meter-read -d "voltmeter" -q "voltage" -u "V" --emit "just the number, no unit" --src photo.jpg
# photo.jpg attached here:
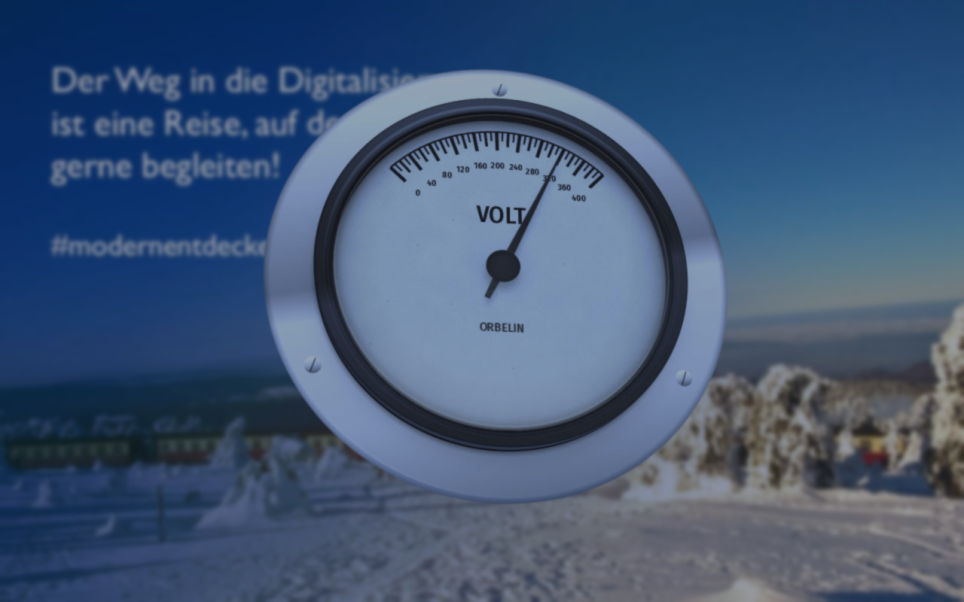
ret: 320
